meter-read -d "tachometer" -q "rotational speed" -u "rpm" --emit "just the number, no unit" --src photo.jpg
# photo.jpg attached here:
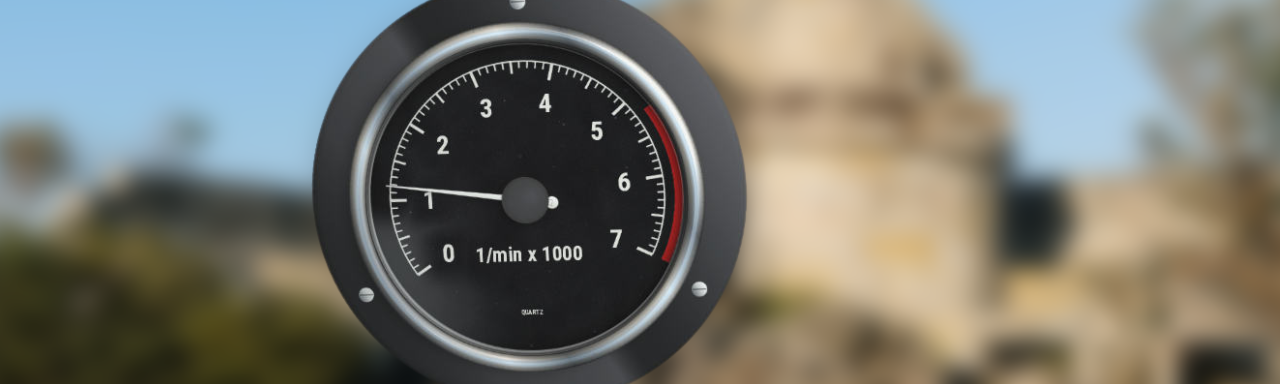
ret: 1200
